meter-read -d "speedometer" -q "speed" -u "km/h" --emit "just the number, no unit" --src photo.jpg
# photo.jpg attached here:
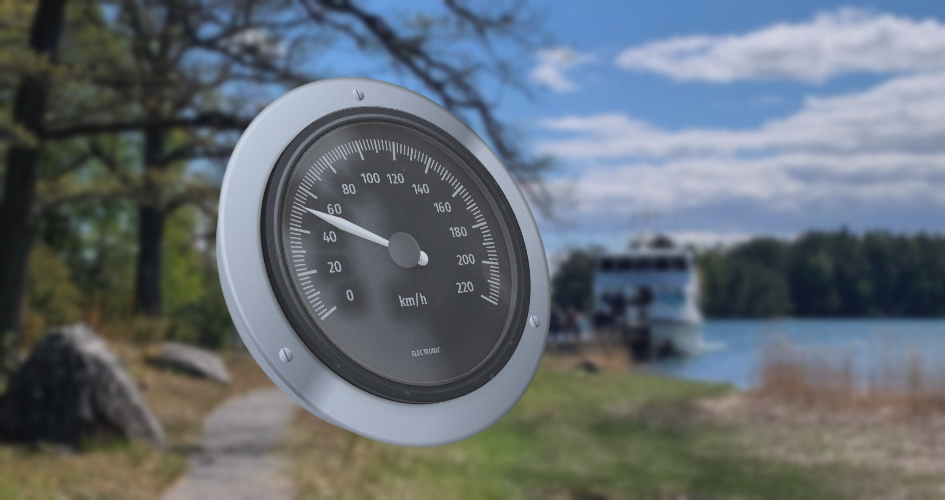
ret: 50
